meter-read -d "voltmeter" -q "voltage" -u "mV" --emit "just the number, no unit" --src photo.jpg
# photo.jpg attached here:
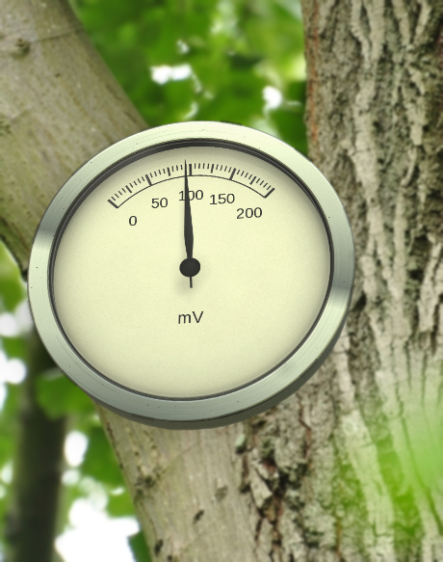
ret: 95
